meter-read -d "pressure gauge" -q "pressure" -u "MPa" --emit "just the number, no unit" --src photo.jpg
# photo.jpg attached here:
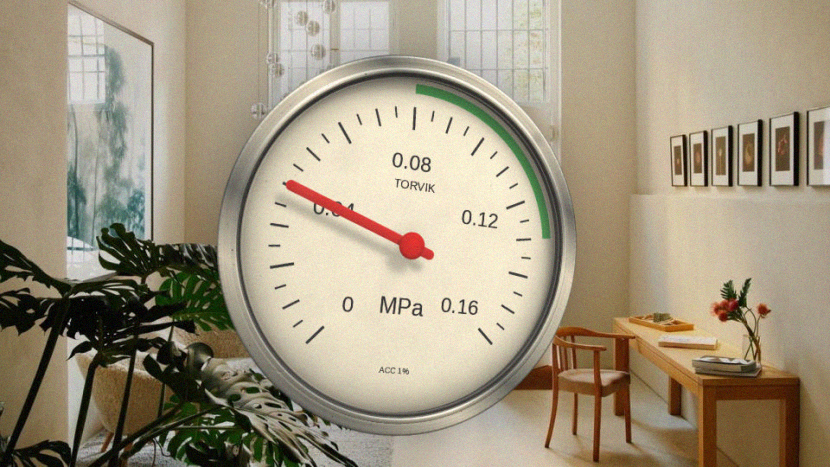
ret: 0.04
